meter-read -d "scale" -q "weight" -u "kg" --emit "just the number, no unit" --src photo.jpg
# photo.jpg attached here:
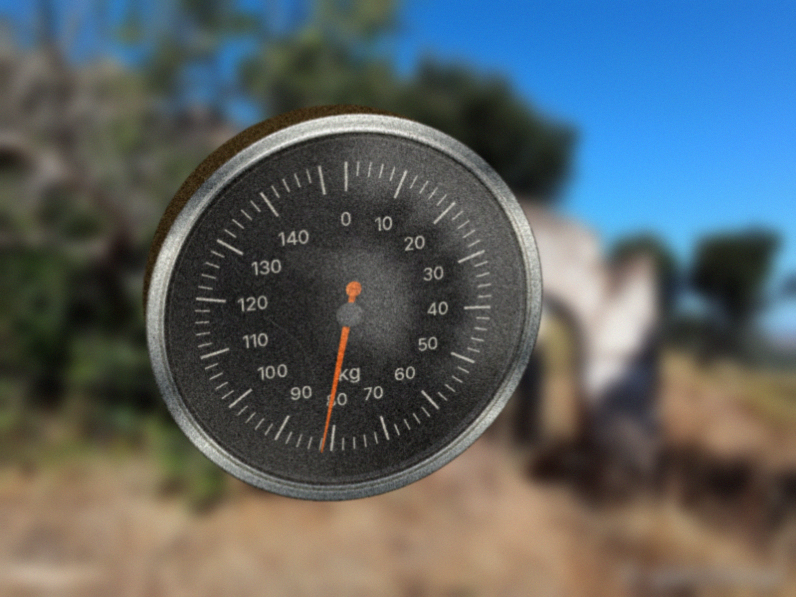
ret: 82
